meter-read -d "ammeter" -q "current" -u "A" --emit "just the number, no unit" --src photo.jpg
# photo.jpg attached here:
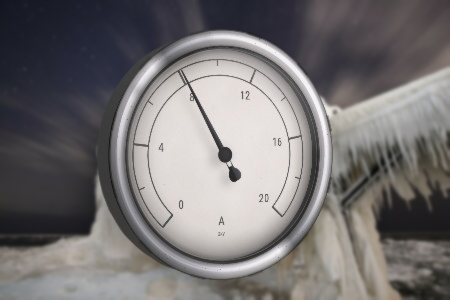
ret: 8
